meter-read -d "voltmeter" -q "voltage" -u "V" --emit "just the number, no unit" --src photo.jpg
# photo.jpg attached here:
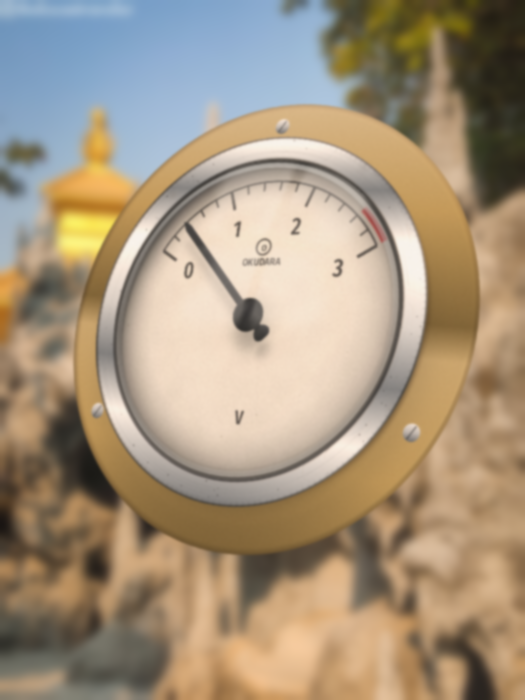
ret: 0.4
